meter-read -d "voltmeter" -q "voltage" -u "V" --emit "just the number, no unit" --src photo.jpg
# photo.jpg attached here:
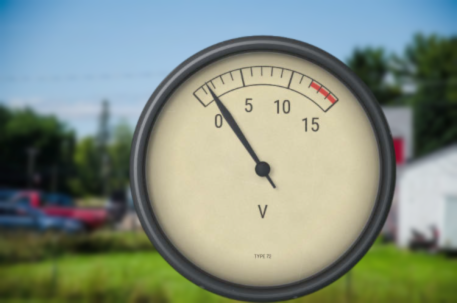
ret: 1.5
